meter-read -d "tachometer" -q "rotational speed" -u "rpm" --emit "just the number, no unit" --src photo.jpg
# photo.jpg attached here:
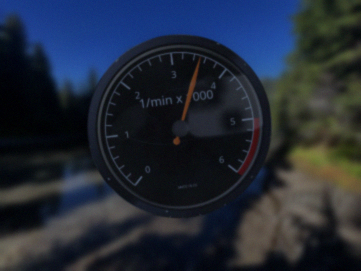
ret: 3500
